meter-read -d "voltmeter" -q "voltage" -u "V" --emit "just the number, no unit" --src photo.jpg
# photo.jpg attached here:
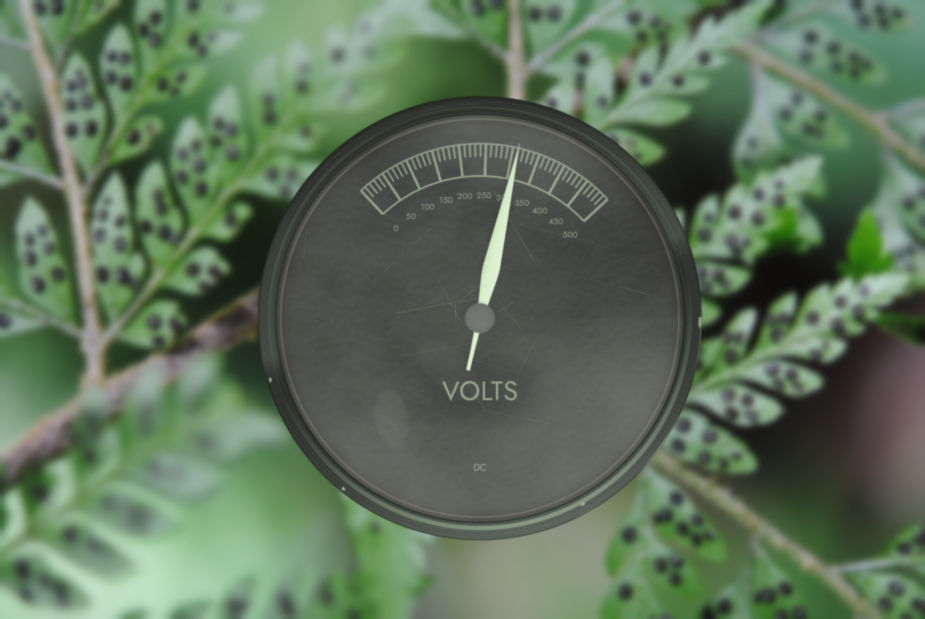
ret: 310
